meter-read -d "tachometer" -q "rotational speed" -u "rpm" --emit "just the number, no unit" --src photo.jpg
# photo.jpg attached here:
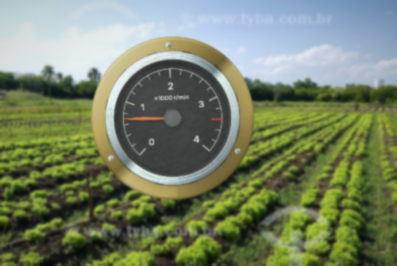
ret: 700
